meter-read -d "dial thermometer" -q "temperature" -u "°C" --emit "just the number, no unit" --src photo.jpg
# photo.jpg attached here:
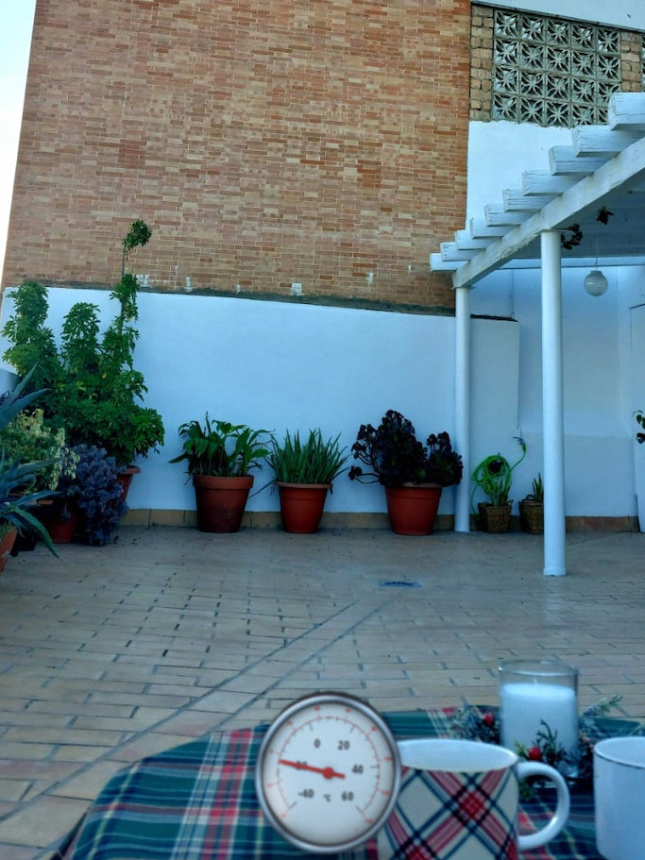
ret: -20
